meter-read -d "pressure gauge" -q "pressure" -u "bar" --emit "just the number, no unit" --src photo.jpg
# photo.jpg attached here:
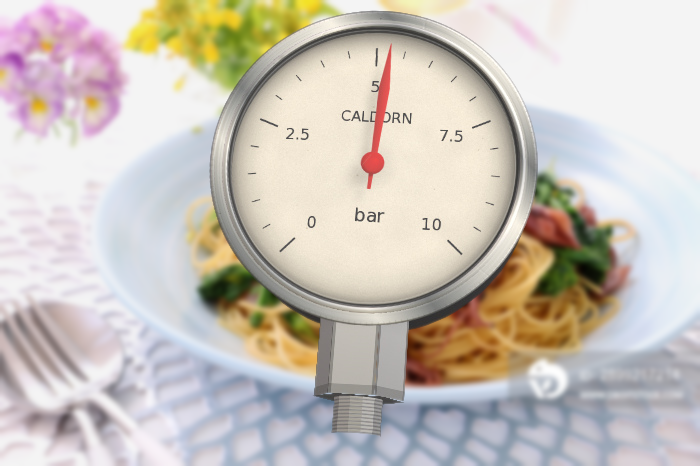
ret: 5.25
